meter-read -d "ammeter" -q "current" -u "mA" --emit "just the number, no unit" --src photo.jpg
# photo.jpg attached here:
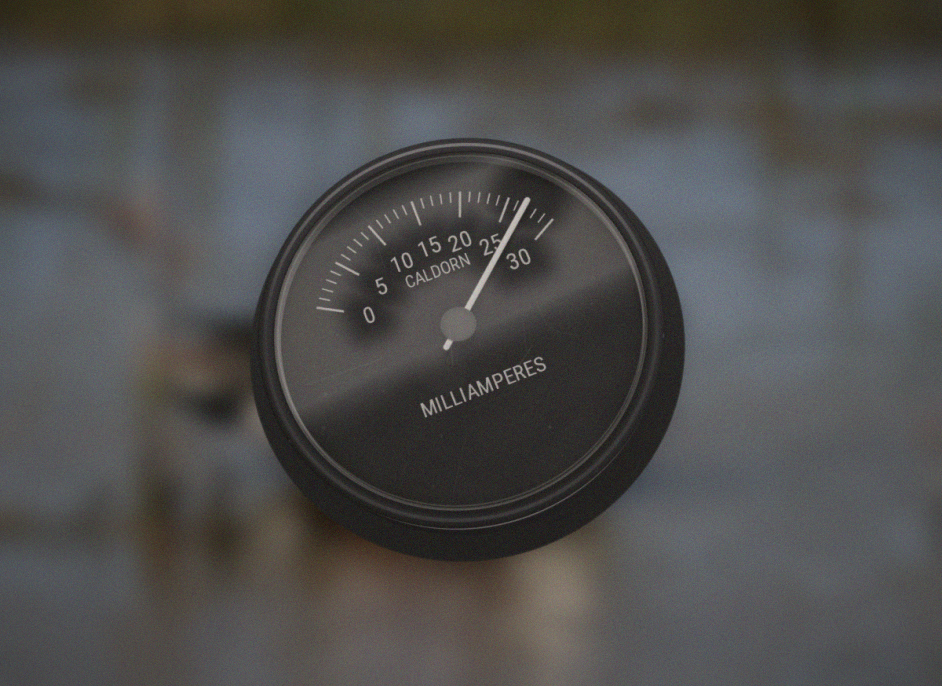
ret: 27
